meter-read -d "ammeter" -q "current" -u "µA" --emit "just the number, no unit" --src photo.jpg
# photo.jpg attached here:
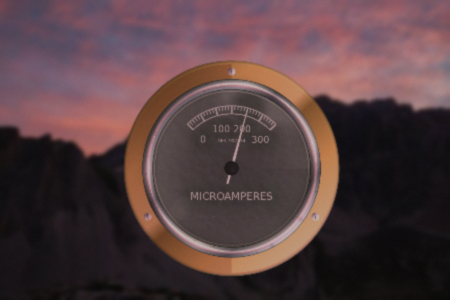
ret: 200
